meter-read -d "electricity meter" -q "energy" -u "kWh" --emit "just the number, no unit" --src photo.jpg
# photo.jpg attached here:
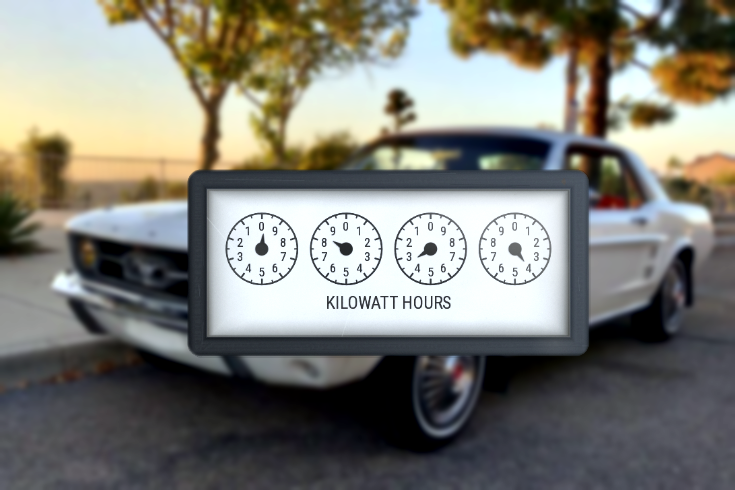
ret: 9834
